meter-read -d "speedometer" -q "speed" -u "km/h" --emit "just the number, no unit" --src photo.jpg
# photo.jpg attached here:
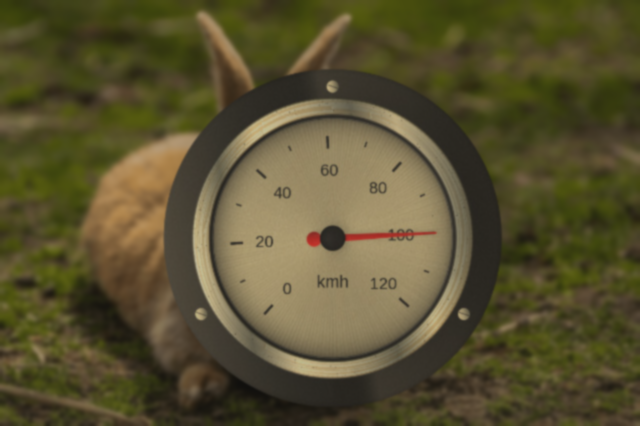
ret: 100
